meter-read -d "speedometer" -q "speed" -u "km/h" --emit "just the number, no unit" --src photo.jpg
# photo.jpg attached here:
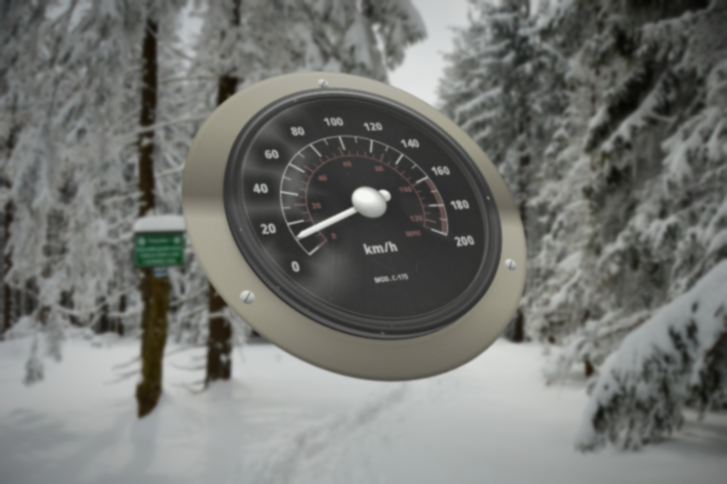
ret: 10
